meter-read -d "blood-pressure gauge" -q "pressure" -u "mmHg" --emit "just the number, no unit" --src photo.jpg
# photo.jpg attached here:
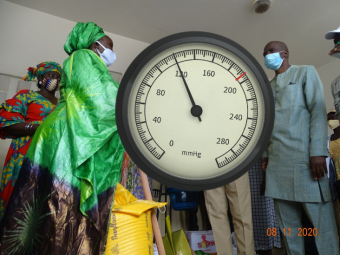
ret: 120
